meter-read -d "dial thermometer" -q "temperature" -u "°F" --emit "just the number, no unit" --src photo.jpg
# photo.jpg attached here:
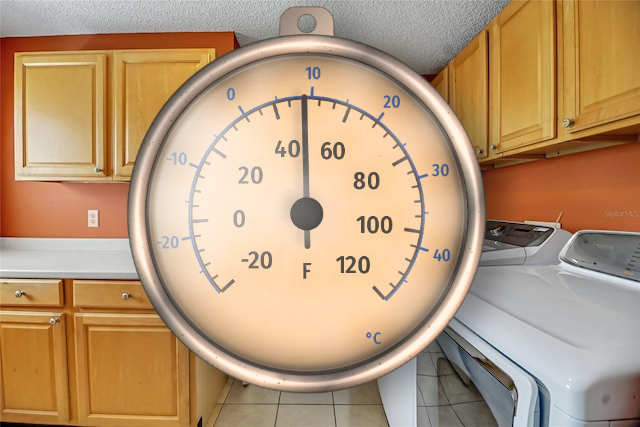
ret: 48
